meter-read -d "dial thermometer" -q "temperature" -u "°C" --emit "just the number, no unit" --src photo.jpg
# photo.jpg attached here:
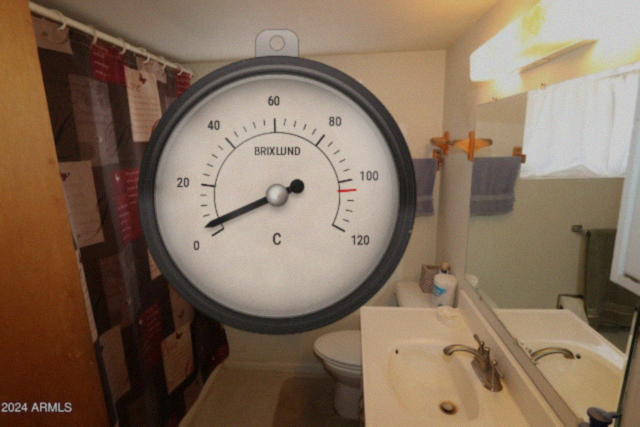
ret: 4
